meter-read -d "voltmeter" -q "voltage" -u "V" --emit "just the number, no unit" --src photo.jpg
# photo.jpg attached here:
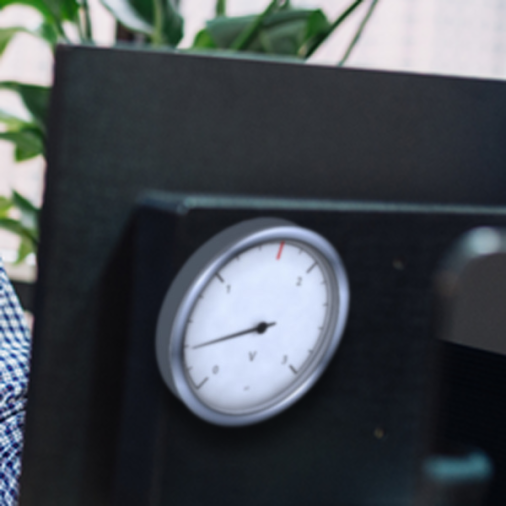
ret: 0.4
